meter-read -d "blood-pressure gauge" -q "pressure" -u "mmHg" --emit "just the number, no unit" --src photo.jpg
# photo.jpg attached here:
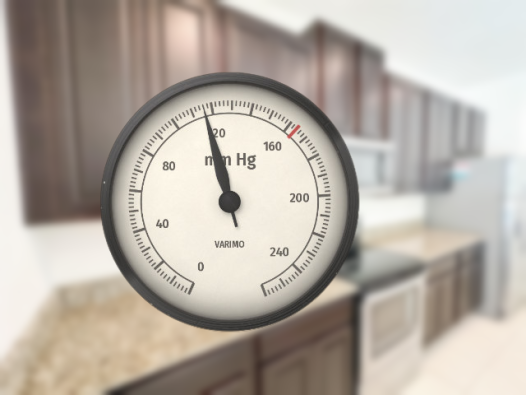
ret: 116
